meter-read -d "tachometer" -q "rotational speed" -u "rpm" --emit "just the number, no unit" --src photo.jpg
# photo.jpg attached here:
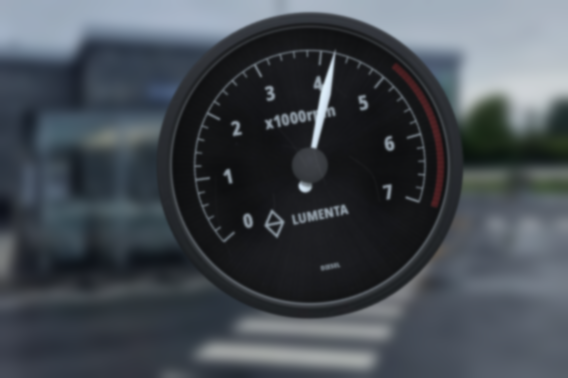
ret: 4200
